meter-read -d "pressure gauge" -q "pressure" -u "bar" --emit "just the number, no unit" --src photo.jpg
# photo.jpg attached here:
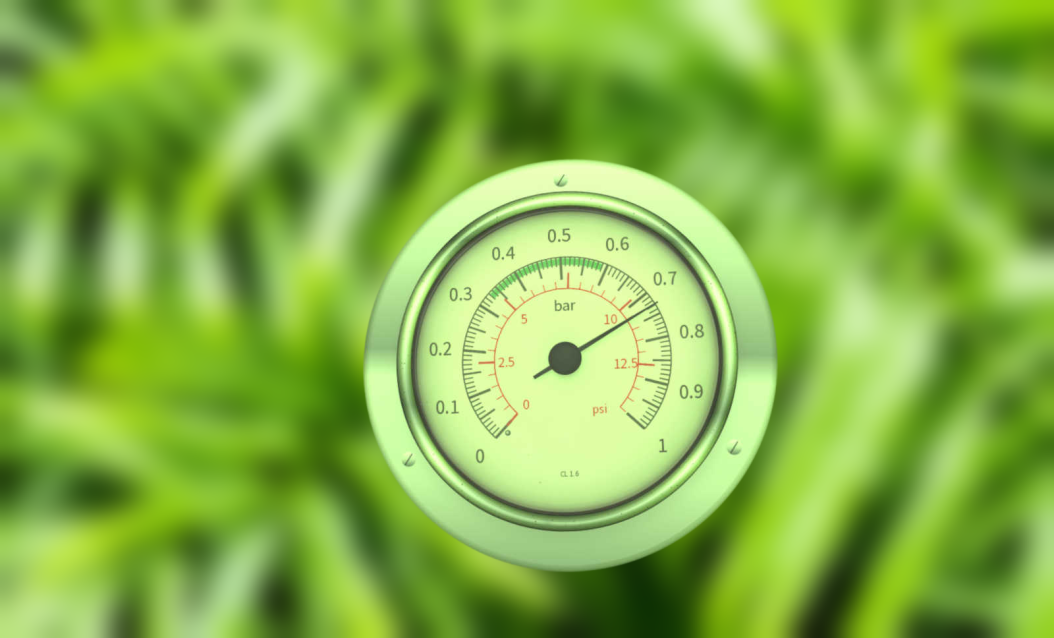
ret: 0.73
